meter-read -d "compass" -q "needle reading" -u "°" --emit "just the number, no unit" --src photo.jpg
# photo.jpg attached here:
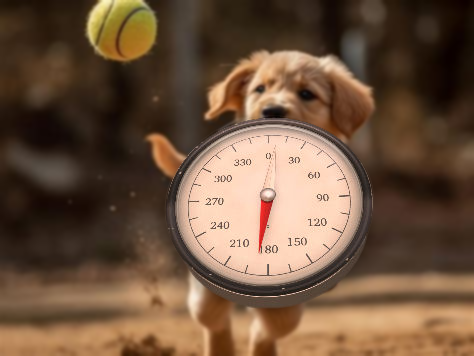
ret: 187.5
